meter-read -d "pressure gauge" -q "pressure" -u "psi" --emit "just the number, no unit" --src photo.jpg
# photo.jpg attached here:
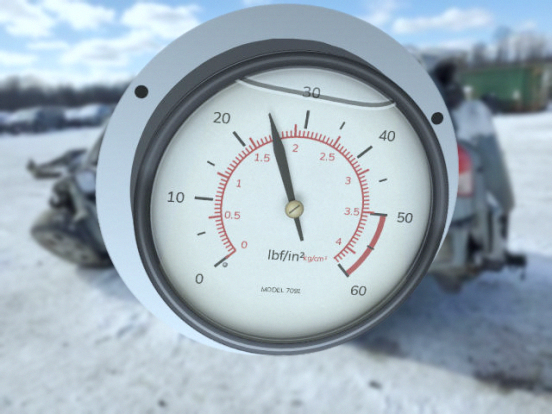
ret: 25
